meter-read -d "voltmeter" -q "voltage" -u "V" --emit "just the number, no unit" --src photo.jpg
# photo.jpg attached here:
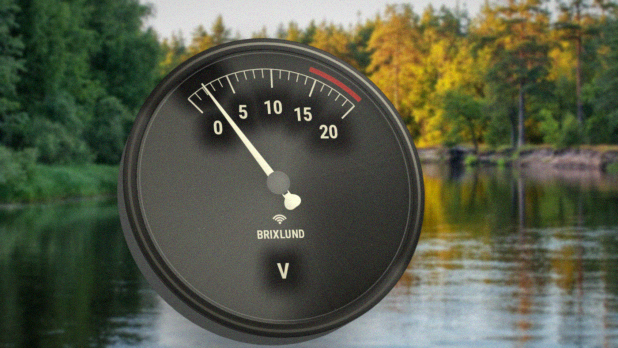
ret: 2
